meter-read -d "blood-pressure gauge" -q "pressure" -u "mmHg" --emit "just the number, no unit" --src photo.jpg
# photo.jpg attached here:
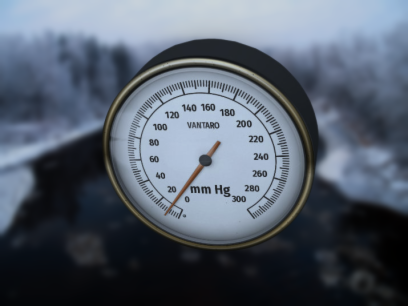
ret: 10
